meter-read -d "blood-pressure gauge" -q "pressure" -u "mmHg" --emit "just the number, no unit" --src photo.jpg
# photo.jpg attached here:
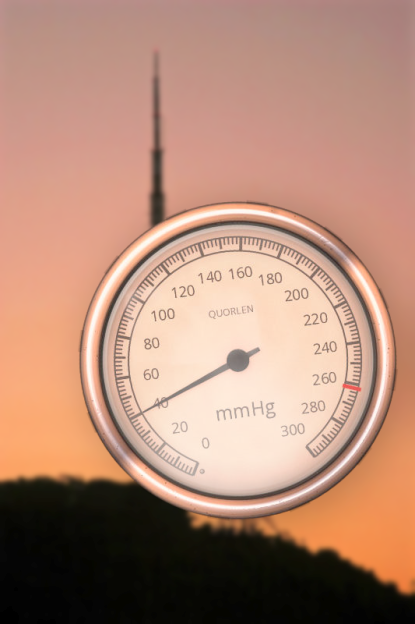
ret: 40
